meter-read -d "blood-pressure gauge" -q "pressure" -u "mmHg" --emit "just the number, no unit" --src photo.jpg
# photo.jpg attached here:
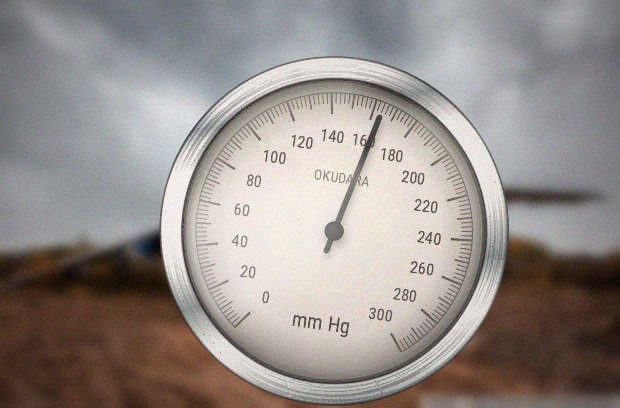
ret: 164
